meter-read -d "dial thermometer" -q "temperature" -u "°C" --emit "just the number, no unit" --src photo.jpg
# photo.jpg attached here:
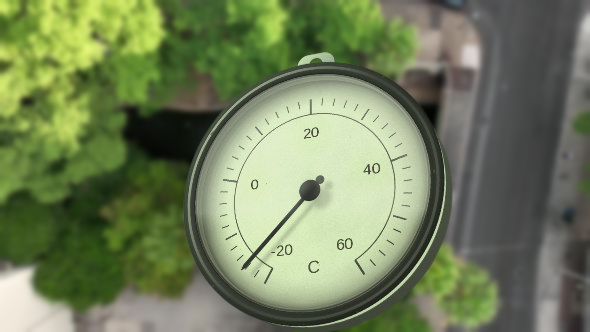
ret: -16
